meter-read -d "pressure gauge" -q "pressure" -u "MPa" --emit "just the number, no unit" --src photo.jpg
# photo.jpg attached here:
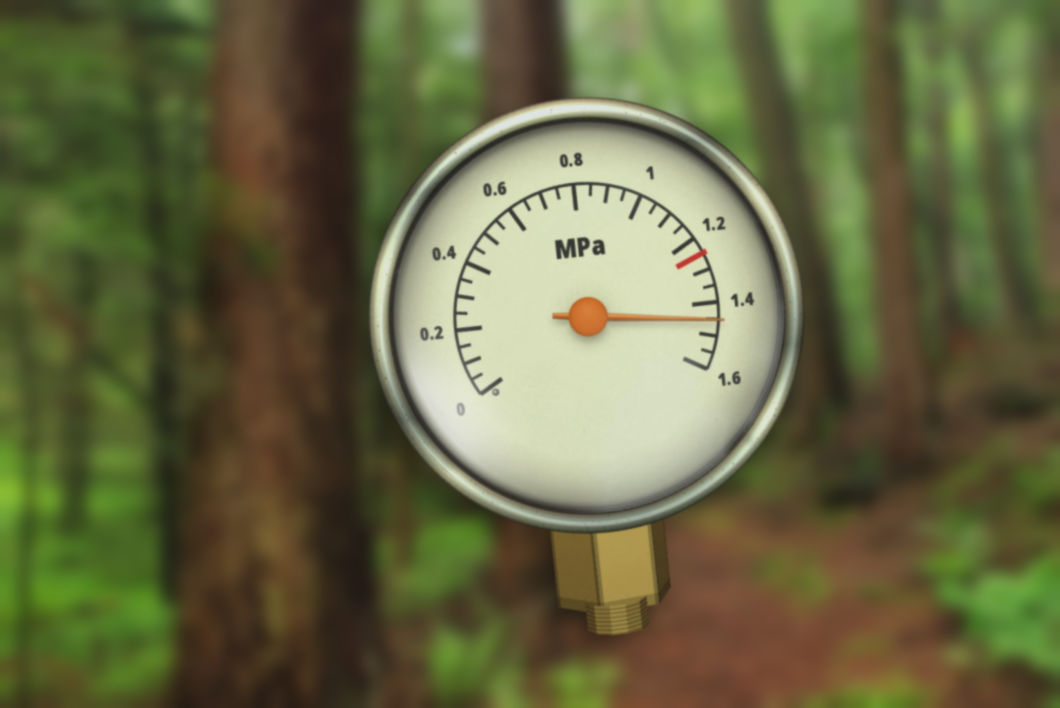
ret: 1.45
